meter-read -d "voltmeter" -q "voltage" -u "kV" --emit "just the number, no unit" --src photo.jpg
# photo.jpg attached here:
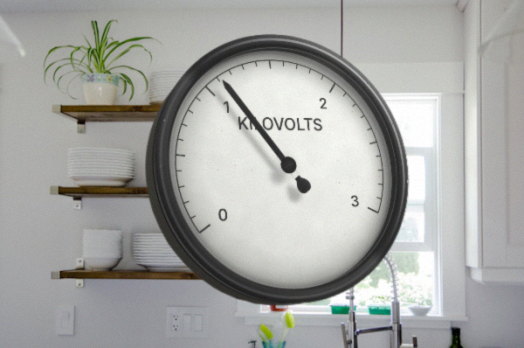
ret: 1.1
